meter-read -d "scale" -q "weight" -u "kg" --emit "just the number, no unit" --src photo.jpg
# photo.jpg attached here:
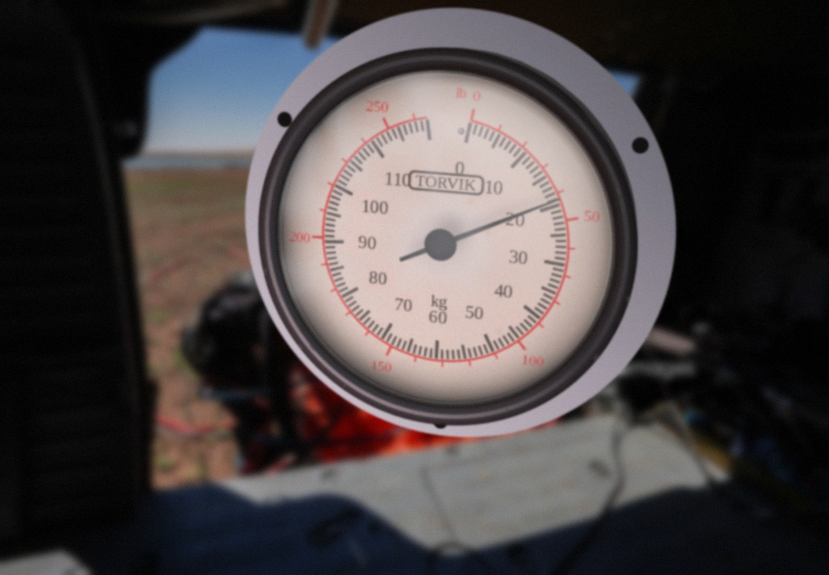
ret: 19
